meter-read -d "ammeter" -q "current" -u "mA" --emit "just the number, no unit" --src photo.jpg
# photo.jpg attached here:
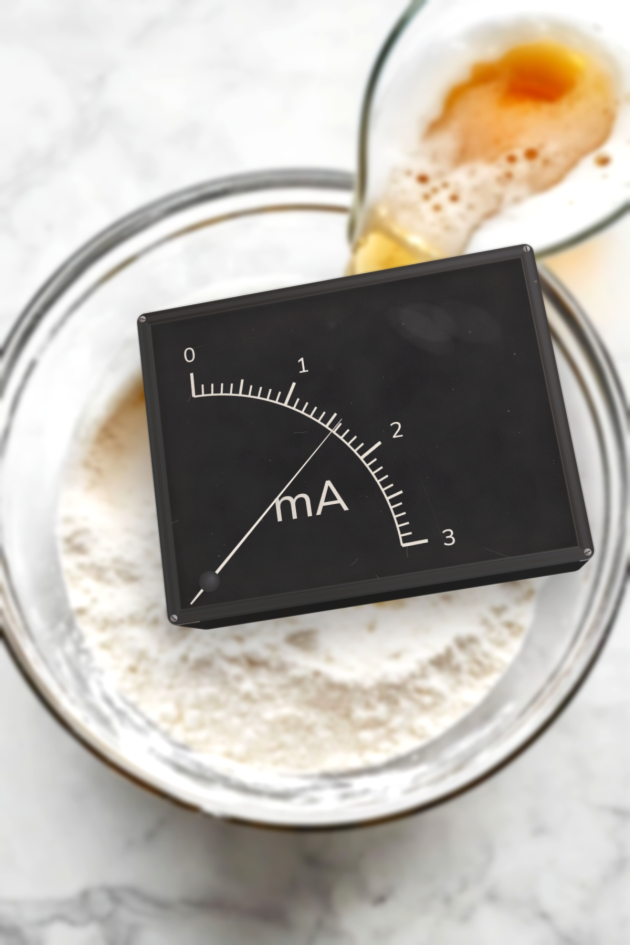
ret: 1.6
